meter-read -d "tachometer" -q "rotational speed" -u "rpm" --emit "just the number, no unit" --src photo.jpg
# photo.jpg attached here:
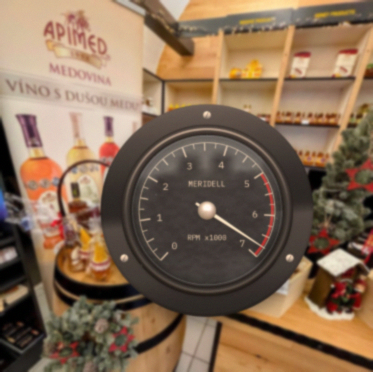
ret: 6750
